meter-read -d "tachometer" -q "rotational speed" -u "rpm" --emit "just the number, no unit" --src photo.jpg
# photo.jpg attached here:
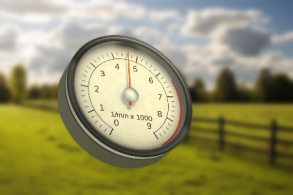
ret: 4600
